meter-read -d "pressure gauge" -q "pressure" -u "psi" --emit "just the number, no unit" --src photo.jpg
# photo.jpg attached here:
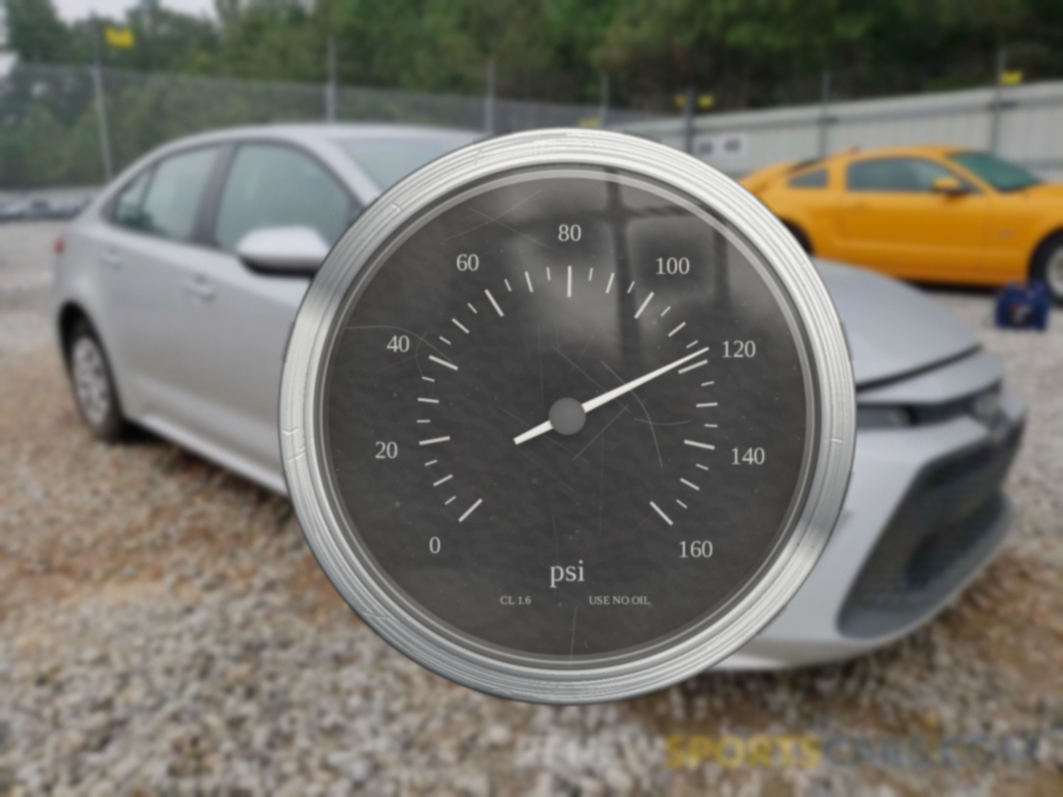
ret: 117.5
